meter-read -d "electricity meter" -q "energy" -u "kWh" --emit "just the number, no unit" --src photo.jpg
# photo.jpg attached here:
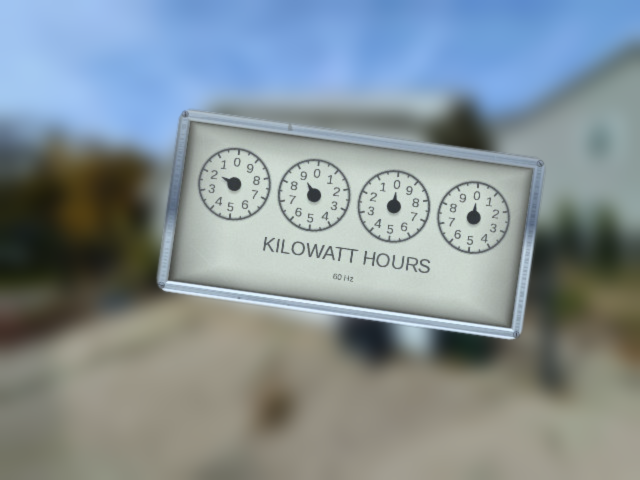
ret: 1900
